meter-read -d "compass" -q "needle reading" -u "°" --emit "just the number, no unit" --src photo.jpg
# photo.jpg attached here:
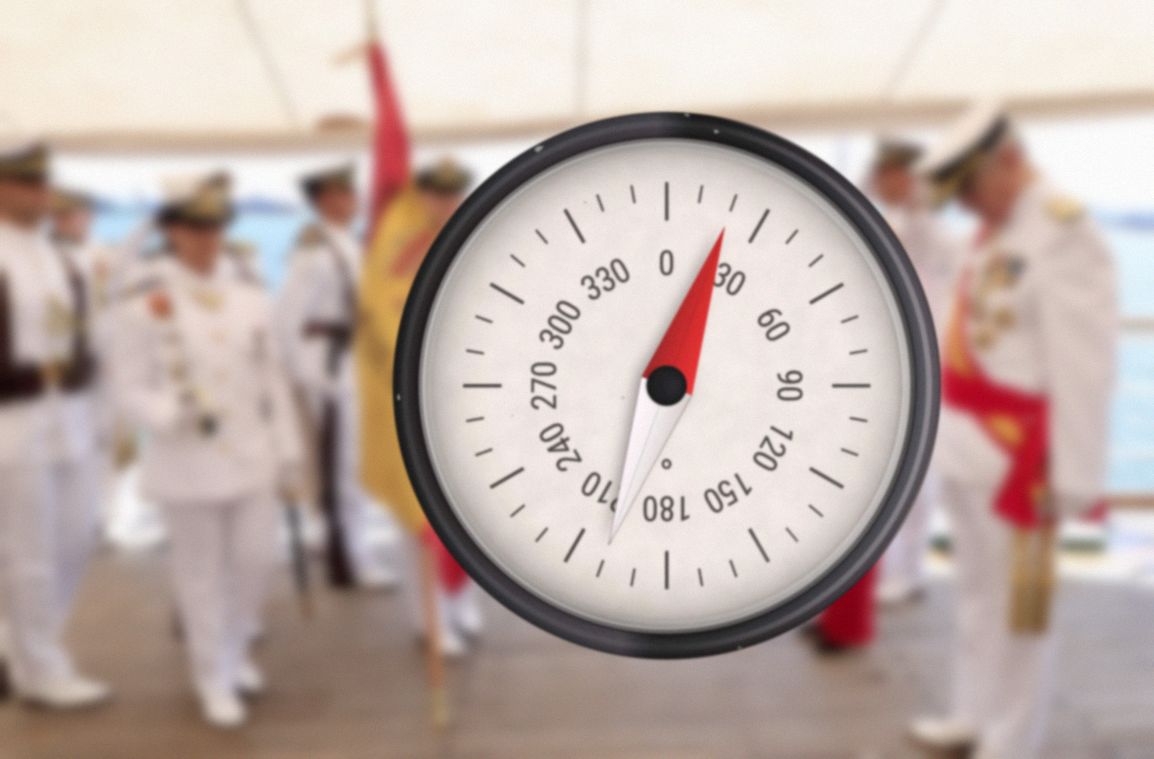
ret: 20
